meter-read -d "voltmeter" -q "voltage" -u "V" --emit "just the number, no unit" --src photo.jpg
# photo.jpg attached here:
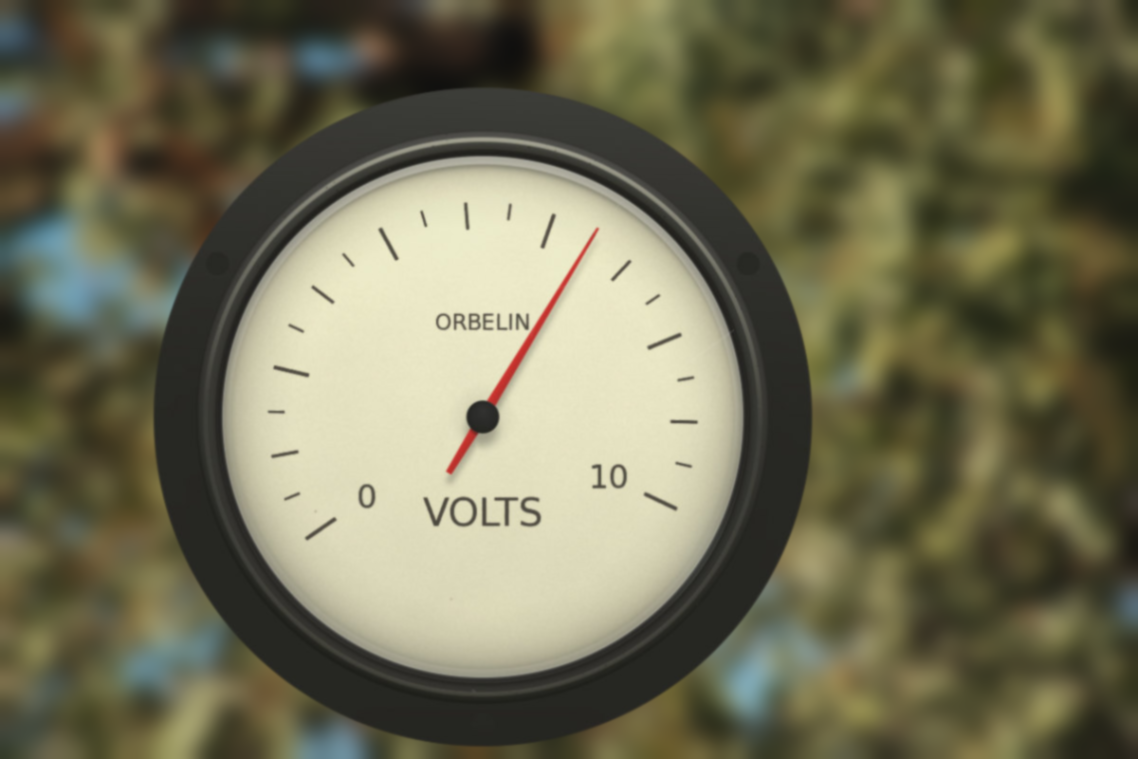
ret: 6.5
